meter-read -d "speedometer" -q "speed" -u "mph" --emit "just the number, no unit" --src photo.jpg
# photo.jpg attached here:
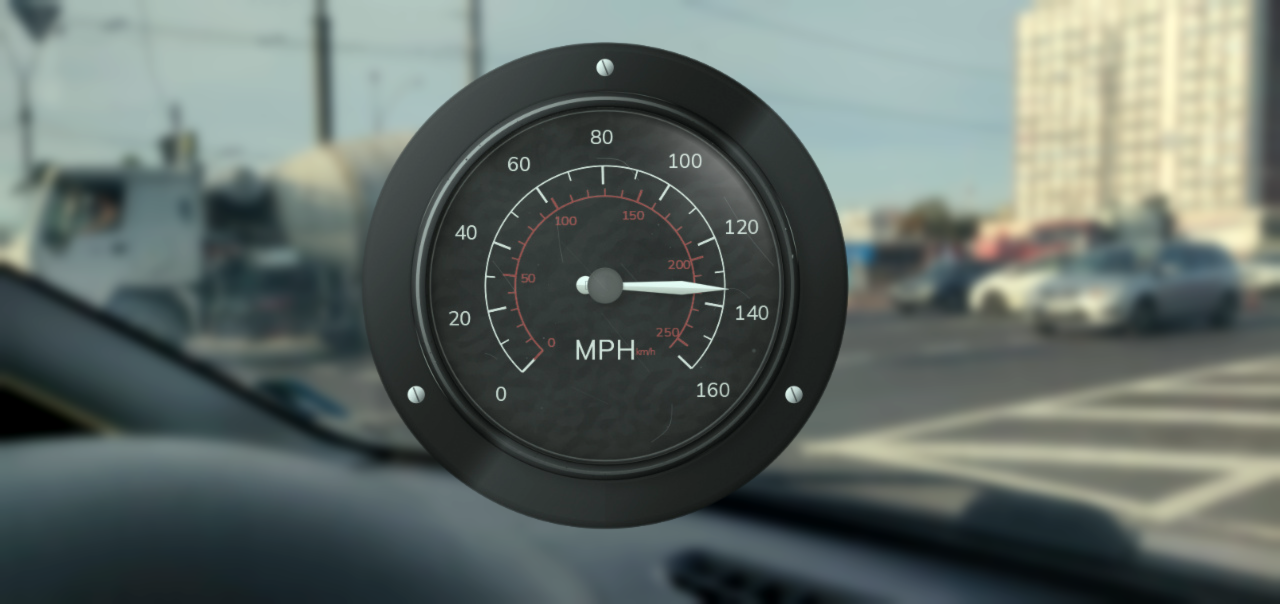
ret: 135
